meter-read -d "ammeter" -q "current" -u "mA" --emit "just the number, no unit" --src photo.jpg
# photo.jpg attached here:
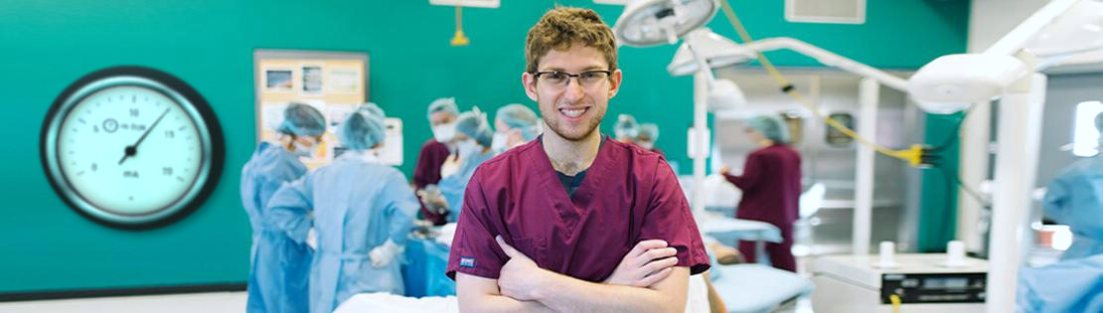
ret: 13
